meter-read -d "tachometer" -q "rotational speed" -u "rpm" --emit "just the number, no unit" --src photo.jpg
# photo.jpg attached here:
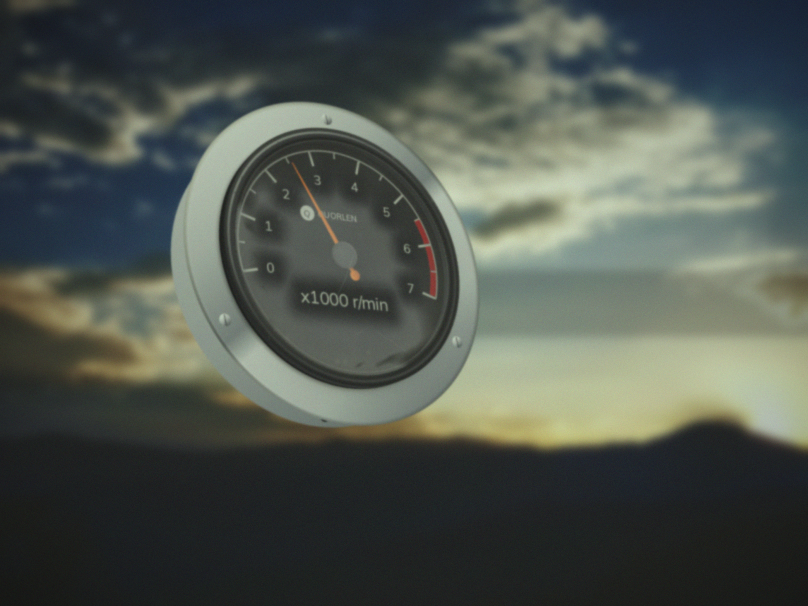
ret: 2500
